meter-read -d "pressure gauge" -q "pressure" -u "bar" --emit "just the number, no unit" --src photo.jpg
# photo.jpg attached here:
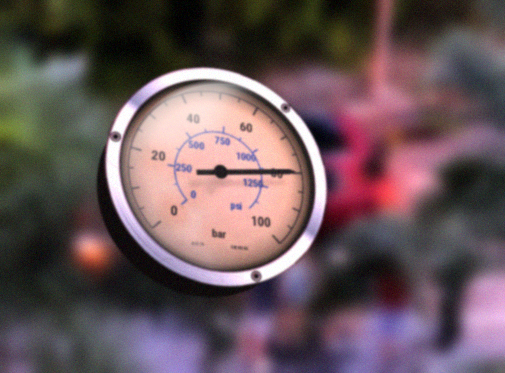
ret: 80
